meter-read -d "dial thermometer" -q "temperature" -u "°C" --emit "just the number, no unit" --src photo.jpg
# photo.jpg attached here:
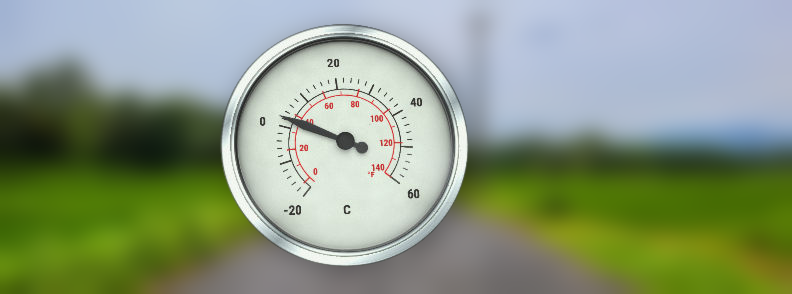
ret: 2
